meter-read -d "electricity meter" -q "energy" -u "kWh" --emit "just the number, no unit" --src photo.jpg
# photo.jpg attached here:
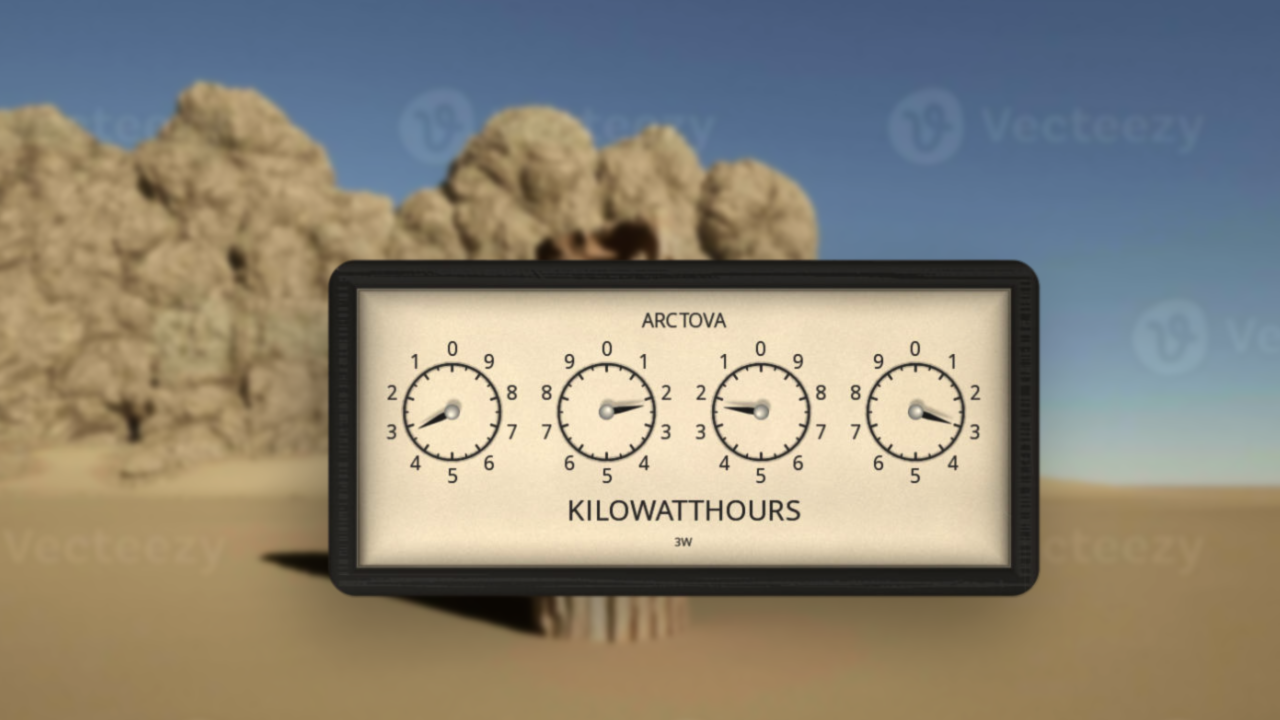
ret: 3223
